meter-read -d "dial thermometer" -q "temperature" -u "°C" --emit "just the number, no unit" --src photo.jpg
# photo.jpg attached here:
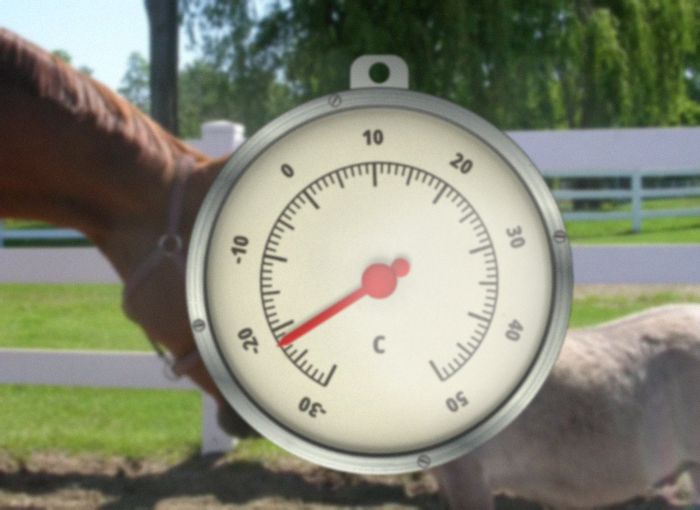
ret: -22
